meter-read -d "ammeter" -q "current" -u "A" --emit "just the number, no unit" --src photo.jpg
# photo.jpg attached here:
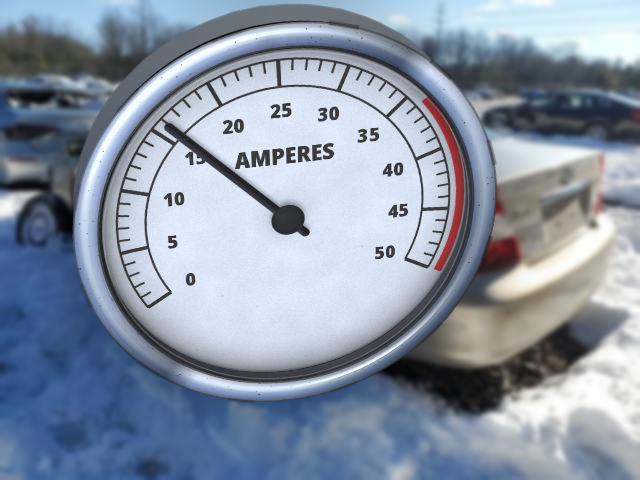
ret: 16
